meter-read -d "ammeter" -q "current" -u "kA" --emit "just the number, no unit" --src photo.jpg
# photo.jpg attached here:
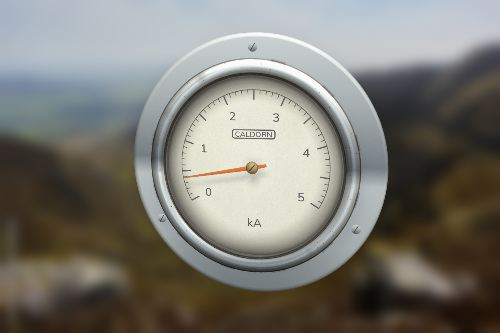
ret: 0.4
